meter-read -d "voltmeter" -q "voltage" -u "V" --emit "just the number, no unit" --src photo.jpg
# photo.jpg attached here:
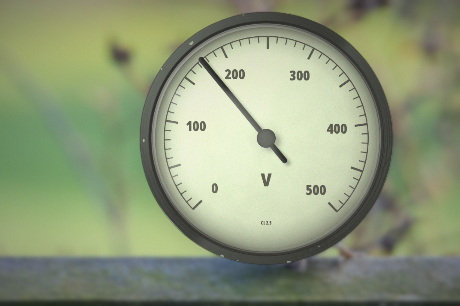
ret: 175
